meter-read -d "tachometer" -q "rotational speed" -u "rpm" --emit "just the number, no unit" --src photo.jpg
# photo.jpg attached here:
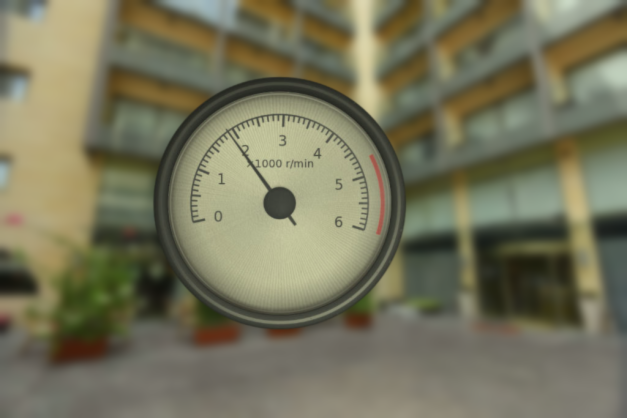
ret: 1900
